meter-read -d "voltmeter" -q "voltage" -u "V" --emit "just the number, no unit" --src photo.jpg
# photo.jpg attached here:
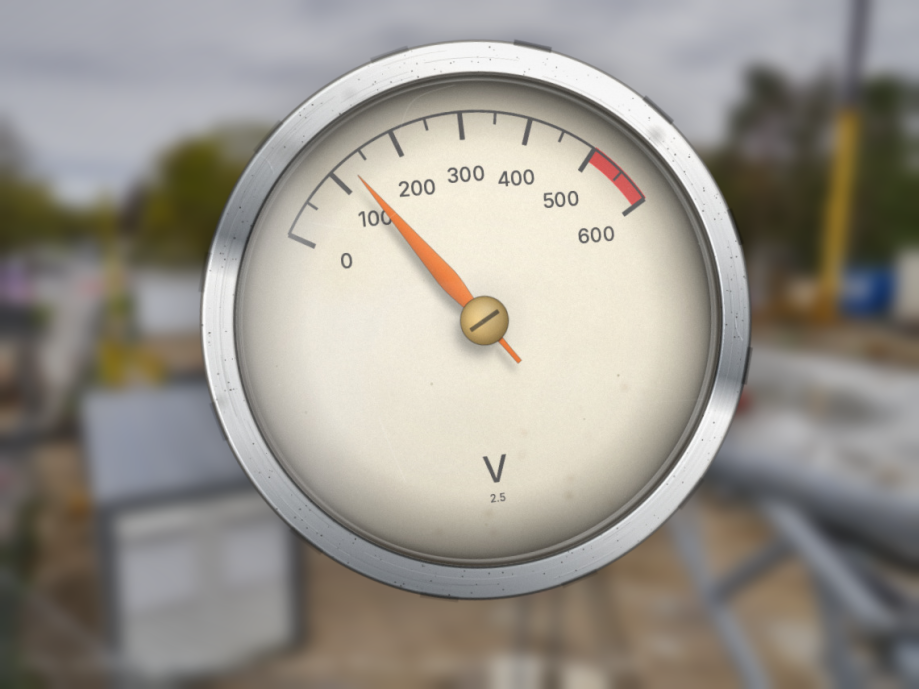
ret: 125
